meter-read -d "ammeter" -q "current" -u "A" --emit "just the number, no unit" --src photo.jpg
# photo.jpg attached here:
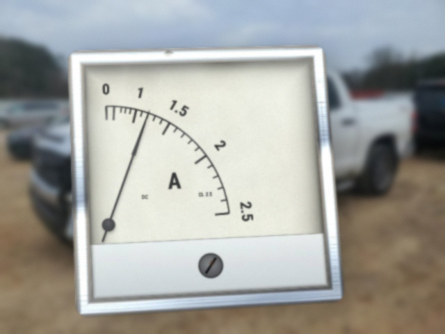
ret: 1.2
